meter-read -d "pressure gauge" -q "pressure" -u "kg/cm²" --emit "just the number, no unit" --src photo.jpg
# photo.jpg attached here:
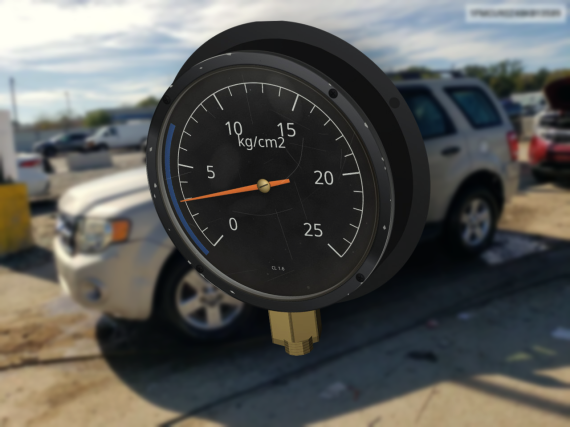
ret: 3
